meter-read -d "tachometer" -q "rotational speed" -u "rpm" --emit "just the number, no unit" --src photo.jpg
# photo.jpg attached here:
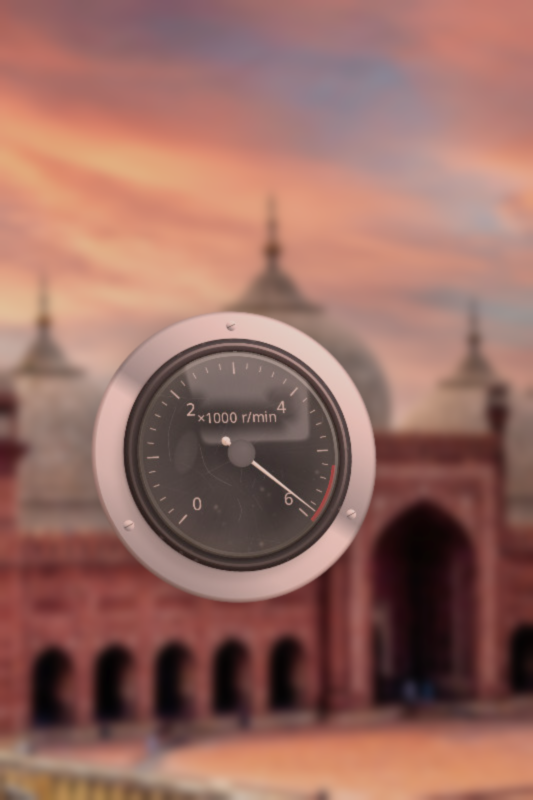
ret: 5900
